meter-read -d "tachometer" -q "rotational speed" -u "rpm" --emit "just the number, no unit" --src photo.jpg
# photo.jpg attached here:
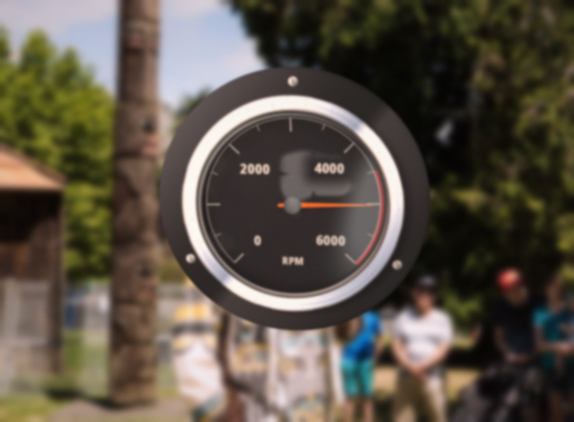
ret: 5000
